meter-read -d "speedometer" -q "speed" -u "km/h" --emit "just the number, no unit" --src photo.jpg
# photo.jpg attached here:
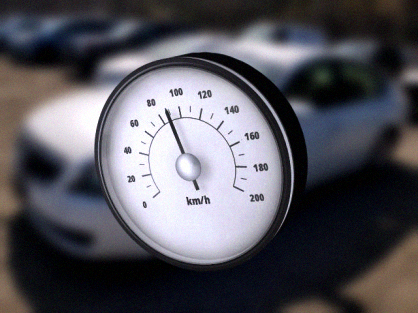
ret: 90
